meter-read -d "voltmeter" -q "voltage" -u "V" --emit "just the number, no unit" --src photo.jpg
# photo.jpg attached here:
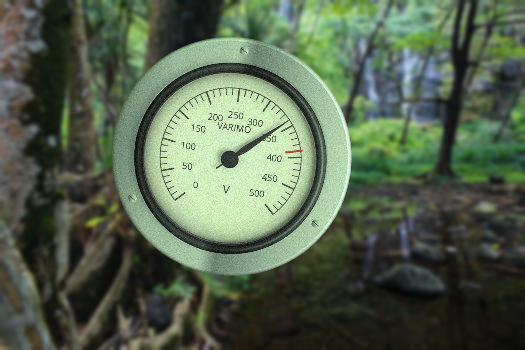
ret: 340
